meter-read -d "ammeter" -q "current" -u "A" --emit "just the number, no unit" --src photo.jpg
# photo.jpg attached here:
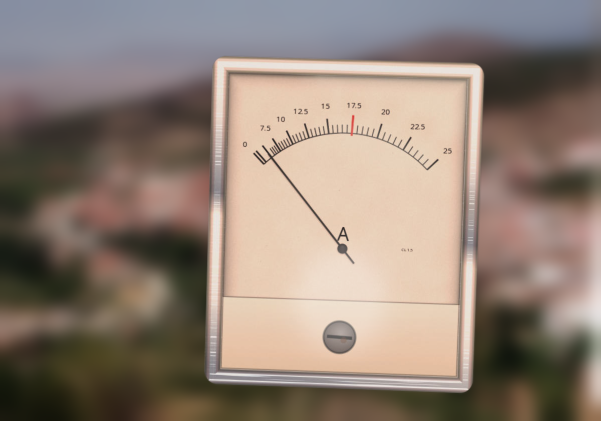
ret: 5
